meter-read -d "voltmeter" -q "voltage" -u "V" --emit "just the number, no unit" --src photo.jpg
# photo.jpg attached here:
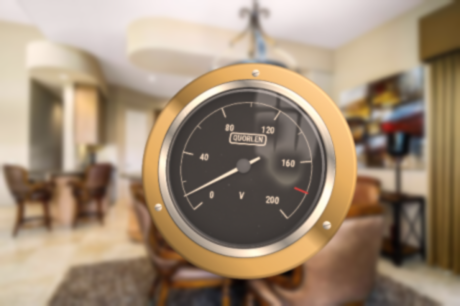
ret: 10
